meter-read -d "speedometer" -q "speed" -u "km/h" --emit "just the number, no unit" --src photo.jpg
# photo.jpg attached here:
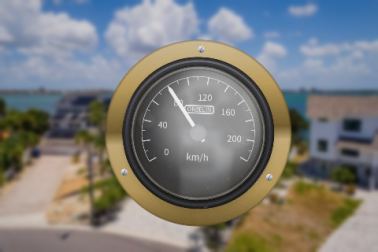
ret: 80
